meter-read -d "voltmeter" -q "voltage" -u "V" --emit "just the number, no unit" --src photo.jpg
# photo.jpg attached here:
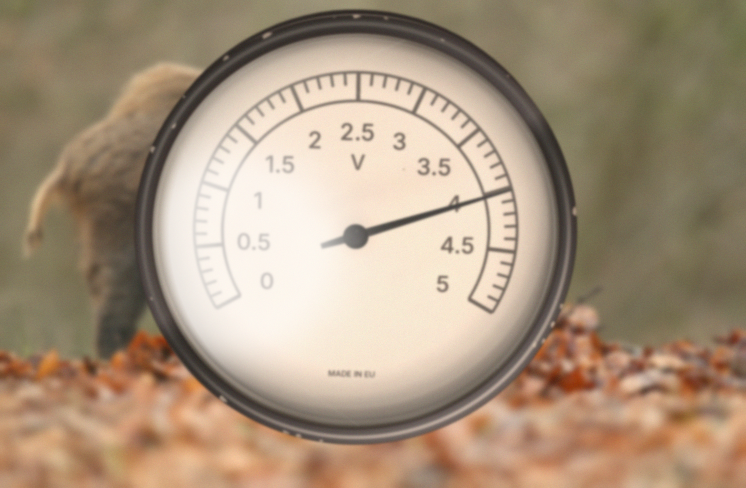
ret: 4
